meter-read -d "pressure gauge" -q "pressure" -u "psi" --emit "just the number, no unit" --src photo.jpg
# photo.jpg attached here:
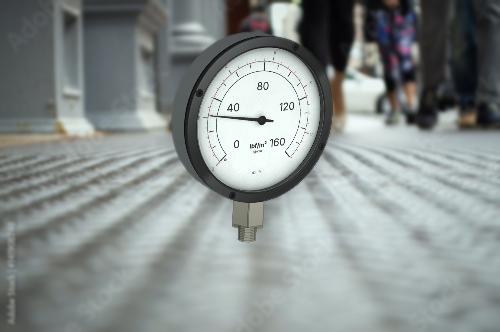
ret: 30
